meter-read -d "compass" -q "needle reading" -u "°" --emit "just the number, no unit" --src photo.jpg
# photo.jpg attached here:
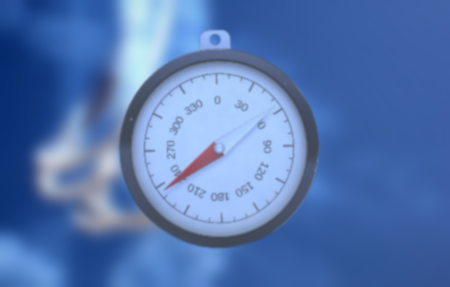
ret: 235
